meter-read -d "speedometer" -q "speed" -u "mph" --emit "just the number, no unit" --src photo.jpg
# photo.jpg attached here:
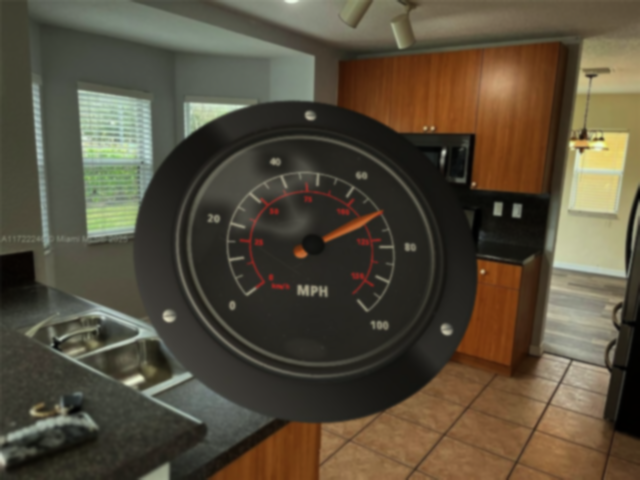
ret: 70
